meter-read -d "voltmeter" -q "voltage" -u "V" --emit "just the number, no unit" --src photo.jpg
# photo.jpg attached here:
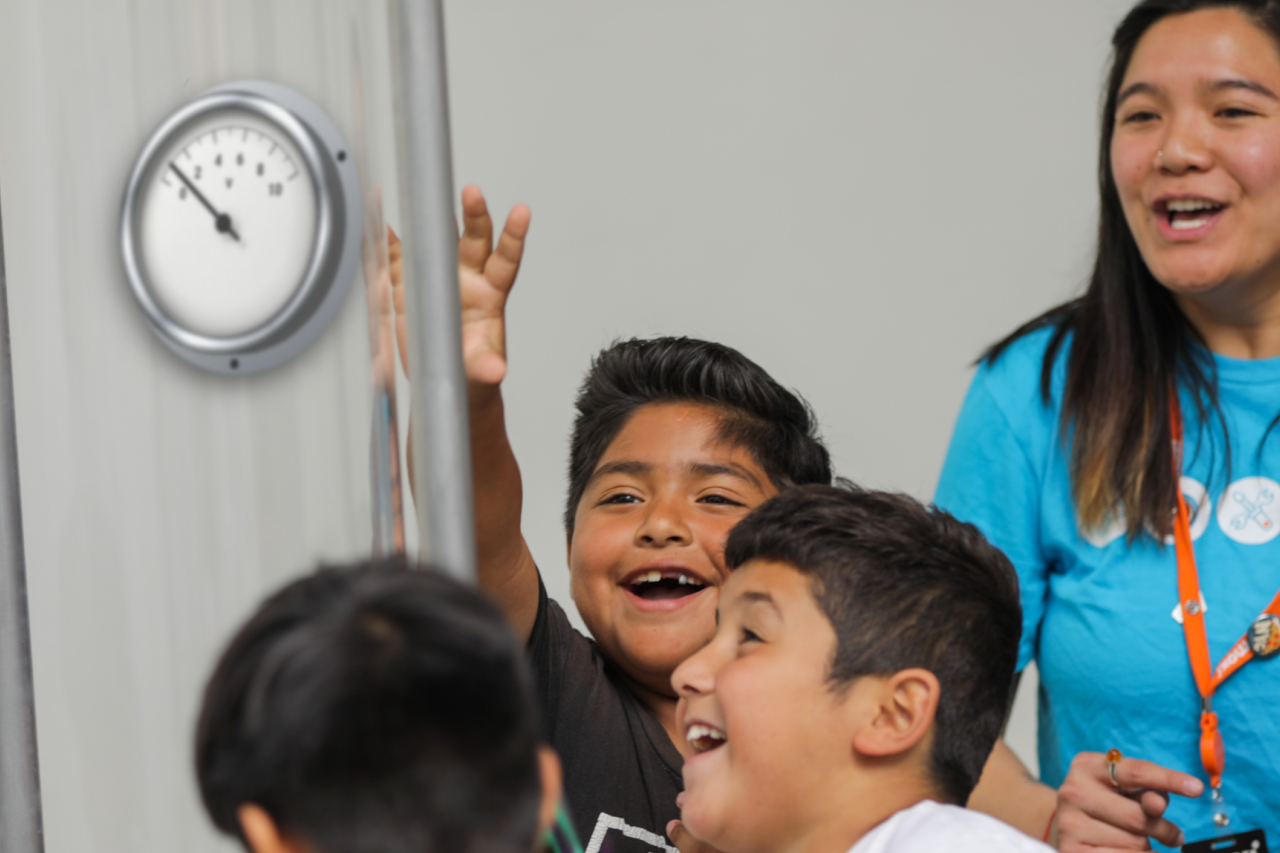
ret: 1
